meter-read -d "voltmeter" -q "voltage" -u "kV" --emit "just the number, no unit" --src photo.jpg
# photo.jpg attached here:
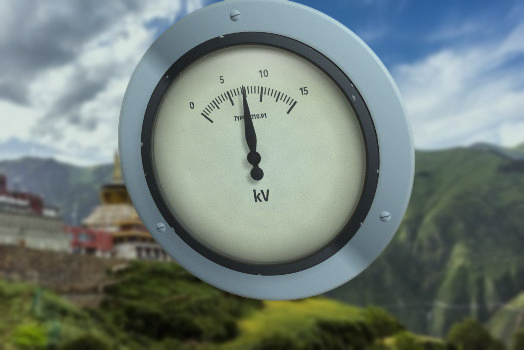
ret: 7.5
